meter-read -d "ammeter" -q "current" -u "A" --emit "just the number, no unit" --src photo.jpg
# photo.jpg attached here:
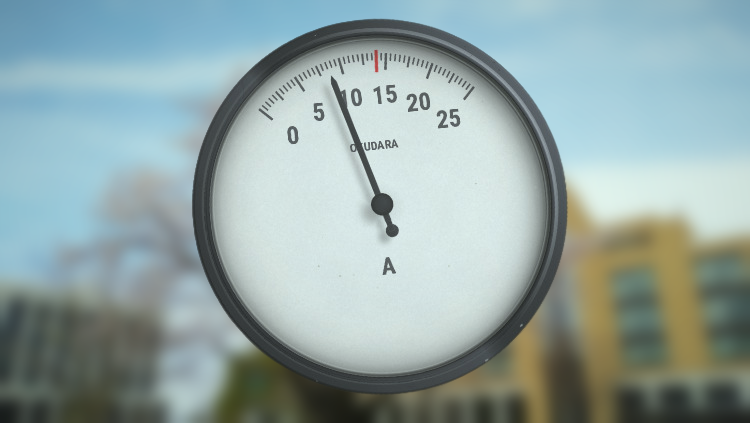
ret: 8.5
